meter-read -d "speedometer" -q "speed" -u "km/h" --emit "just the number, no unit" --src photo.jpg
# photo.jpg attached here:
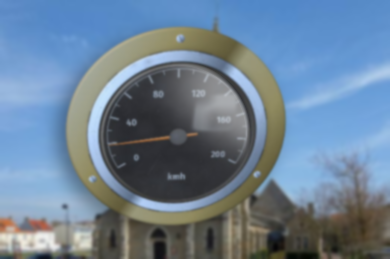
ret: 20
